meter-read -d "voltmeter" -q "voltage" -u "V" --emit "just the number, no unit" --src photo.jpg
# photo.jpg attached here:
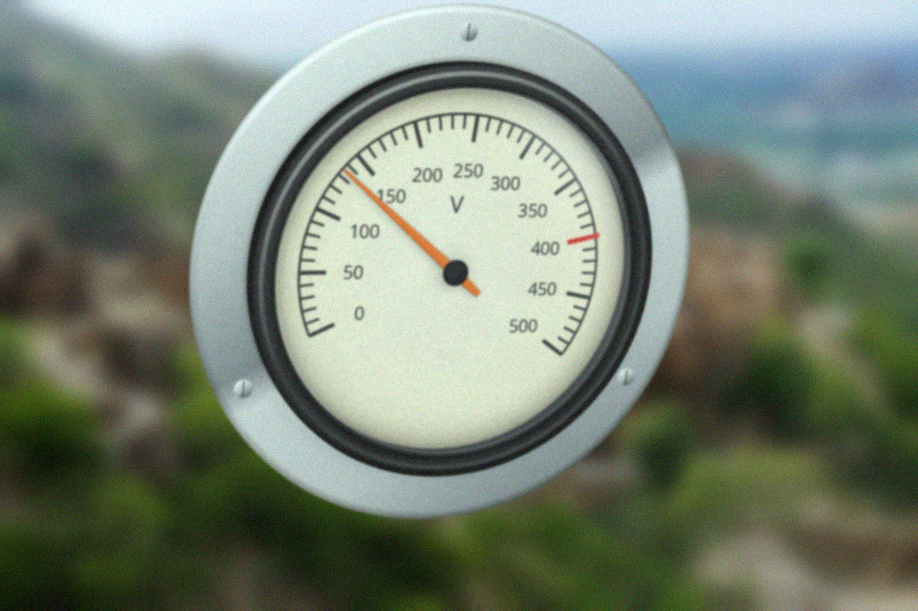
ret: 135
